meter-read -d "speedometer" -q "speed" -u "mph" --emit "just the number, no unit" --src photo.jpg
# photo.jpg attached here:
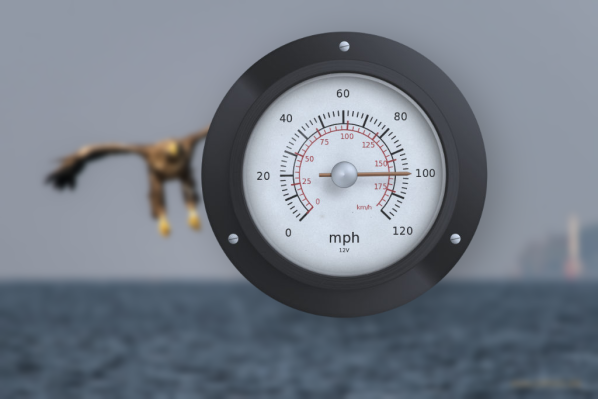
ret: 100
